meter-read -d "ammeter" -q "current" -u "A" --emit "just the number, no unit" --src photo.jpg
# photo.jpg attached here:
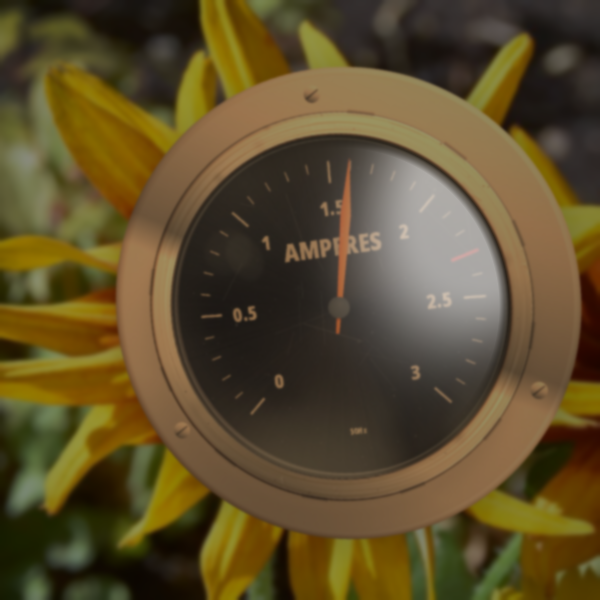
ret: 1.6
